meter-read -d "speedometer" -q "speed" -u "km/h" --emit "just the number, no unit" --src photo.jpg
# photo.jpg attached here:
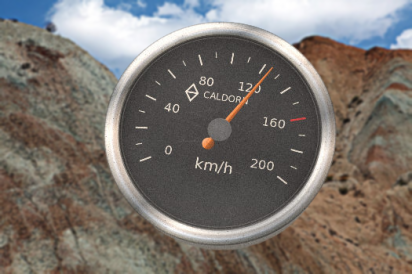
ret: 125
